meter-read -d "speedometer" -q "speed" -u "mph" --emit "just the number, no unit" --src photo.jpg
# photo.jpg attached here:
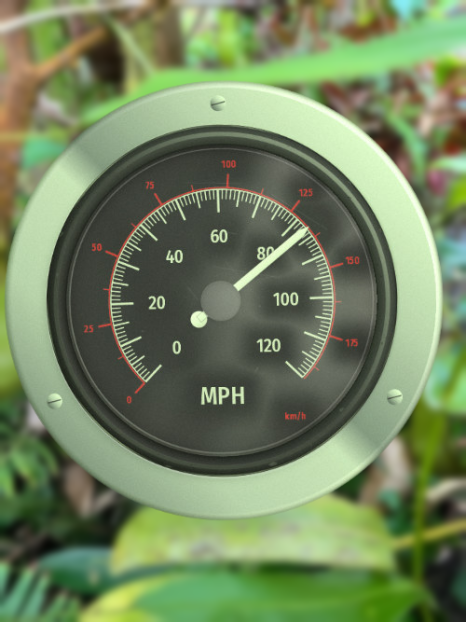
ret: 83
